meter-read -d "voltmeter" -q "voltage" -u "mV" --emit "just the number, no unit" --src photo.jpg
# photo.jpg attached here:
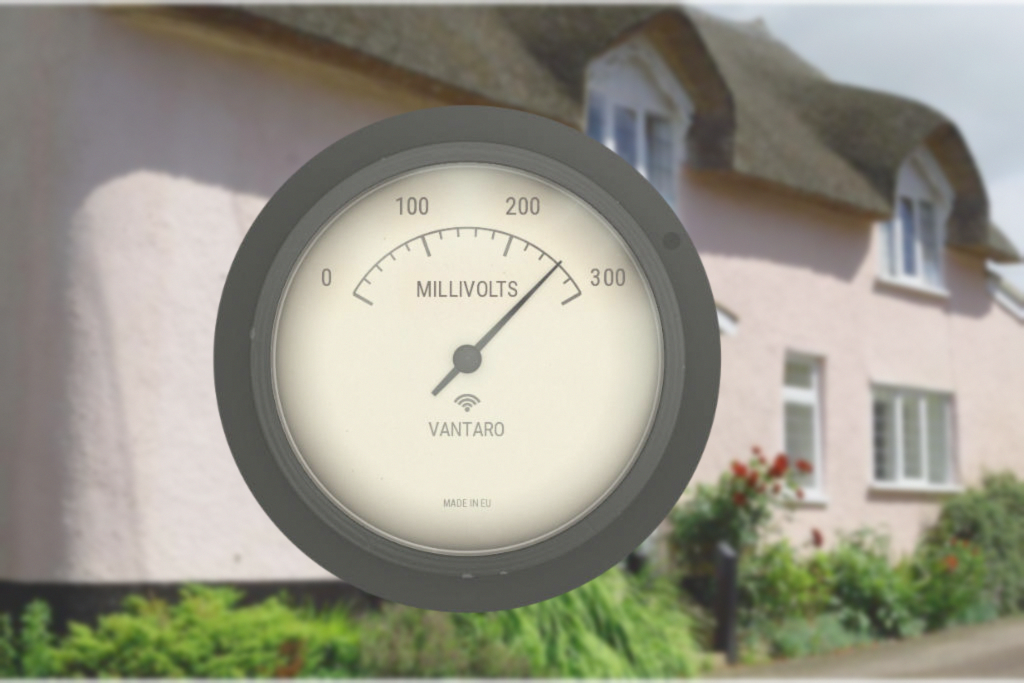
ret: 260
